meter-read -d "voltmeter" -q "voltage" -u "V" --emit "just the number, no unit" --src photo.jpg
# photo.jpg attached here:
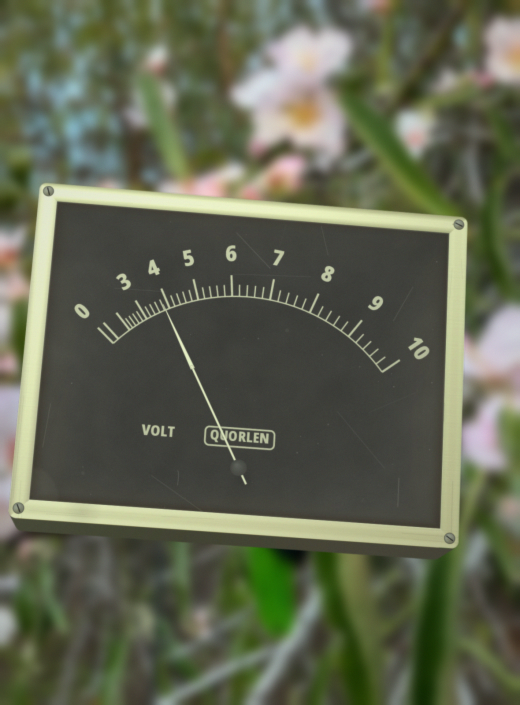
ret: 3.8
